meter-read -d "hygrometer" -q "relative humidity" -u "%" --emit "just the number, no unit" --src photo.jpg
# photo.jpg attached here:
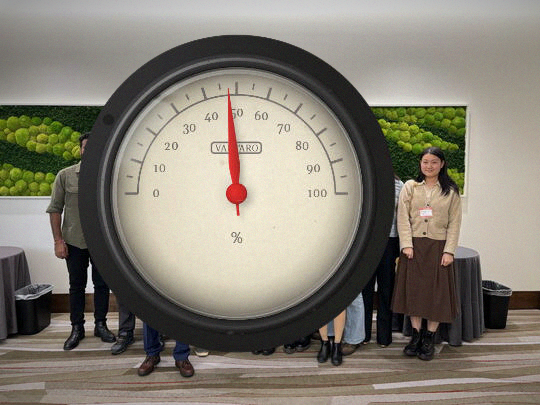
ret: 47.5
